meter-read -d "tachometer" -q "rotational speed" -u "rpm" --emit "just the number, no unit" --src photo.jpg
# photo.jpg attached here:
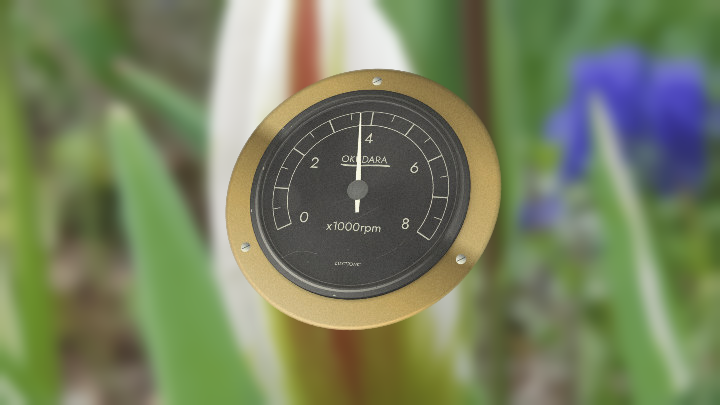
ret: 3750
